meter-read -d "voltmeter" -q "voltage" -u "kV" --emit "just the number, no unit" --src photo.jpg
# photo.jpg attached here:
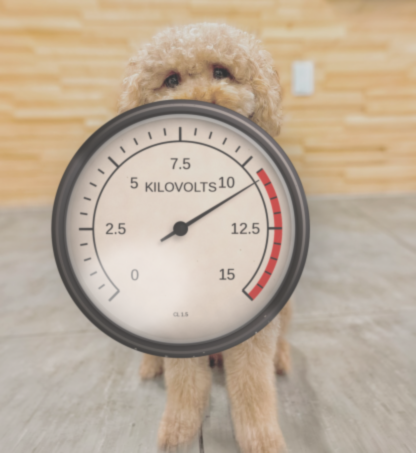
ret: 10.75
